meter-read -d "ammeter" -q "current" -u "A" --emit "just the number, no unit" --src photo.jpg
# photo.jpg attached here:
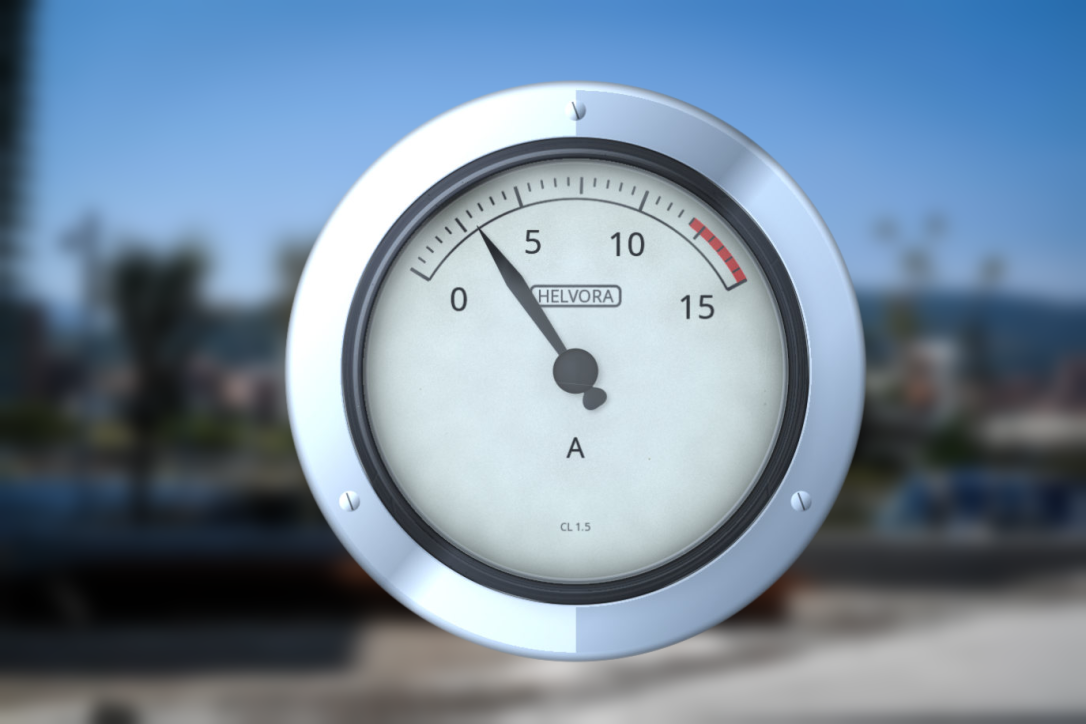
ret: 3
